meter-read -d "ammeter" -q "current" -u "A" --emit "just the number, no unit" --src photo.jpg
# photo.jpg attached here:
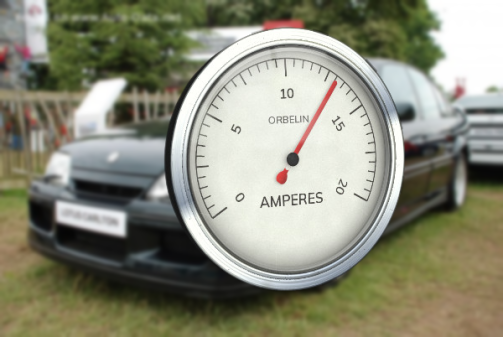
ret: 13
